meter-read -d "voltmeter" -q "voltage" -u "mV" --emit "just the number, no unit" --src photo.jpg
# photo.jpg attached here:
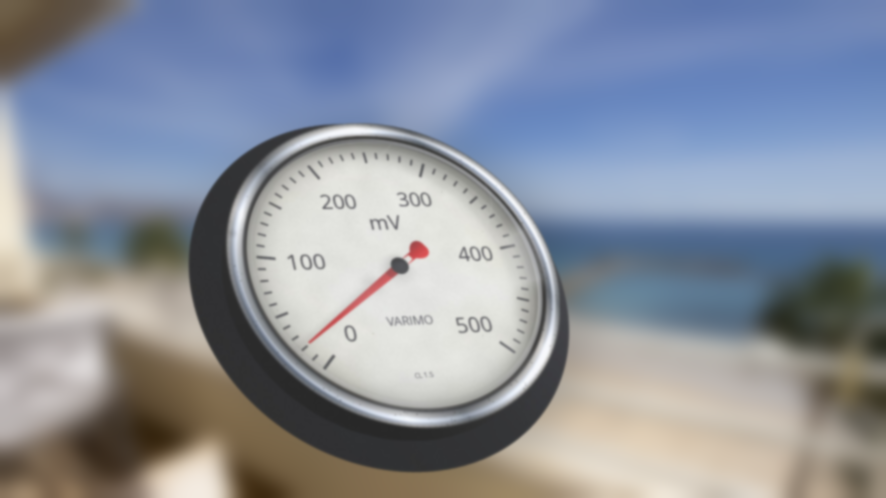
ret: 20
